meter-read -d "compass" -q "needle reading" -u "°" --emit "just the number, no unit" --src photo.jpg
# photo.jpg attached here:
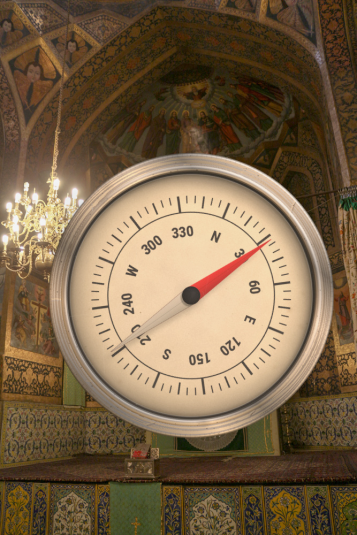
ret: 32.5
